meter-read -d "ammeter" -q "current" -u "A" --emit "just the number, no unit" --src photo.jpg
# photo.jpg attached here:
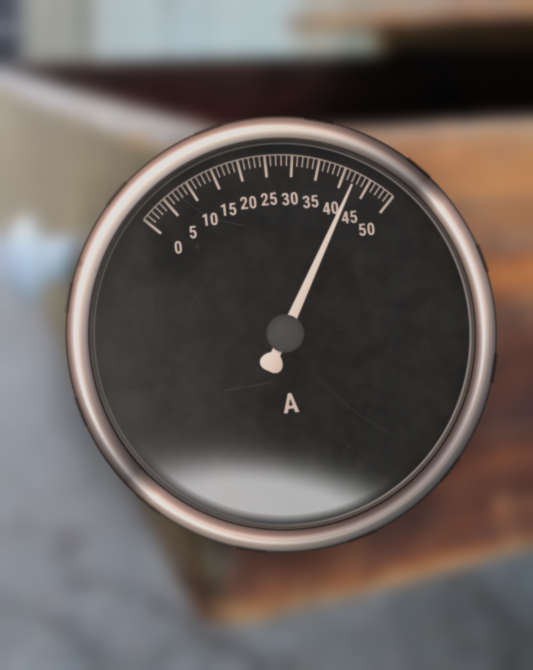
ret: 42
